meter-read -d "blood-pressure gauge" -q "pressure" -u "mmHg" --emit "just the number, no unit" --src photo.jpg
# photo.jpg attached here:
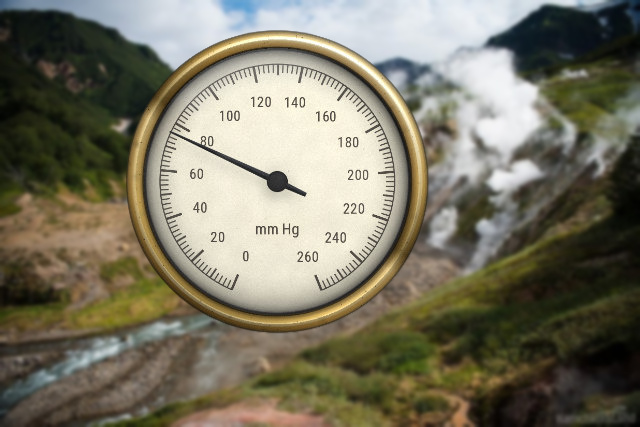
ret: 76
